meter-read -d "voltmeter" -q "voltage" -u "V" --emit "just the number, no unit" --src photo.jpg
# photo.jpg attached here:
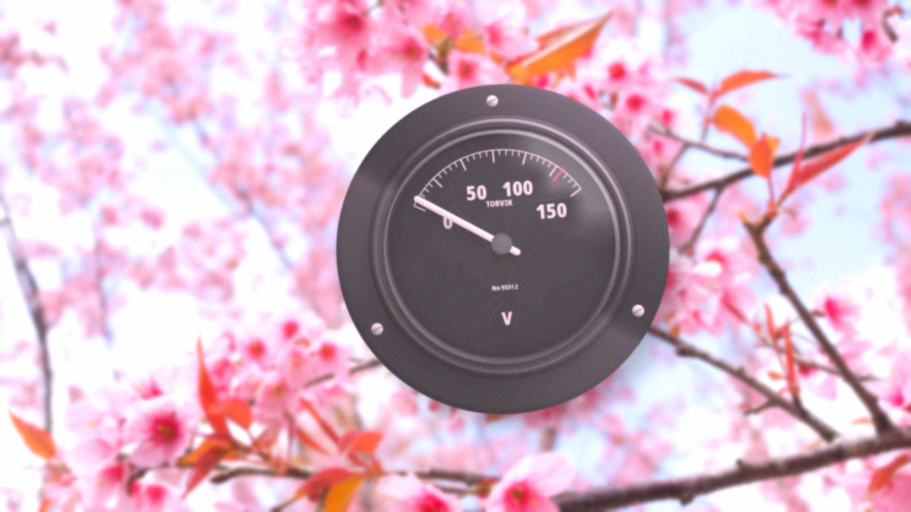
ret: 5
